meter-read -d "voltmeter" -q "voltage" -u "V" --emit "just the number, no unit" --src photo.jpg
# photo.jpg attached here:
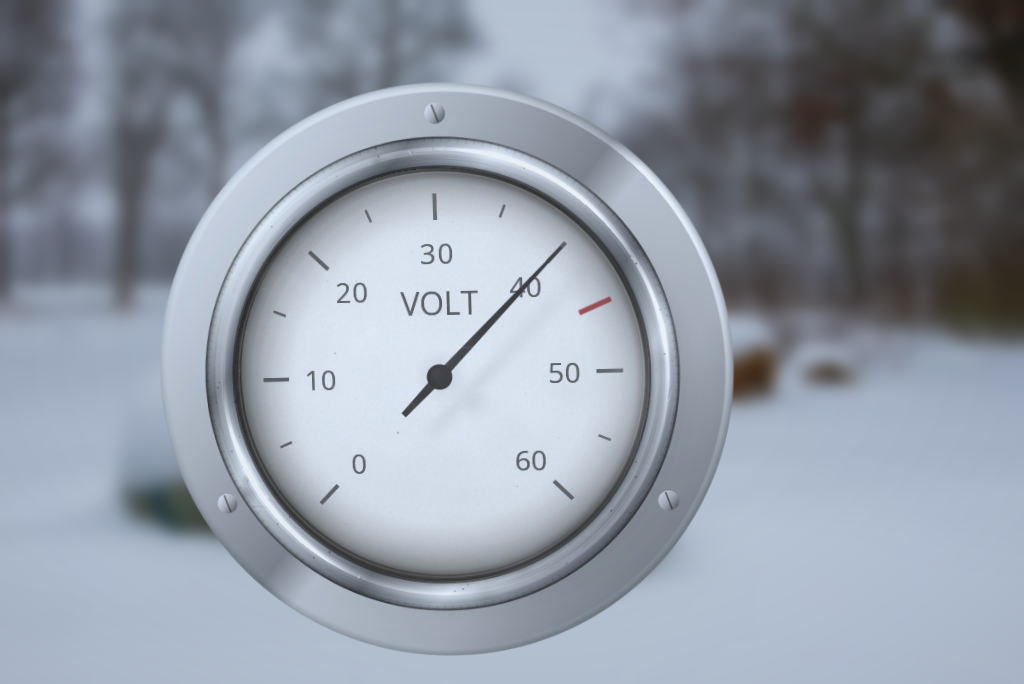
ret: 40
